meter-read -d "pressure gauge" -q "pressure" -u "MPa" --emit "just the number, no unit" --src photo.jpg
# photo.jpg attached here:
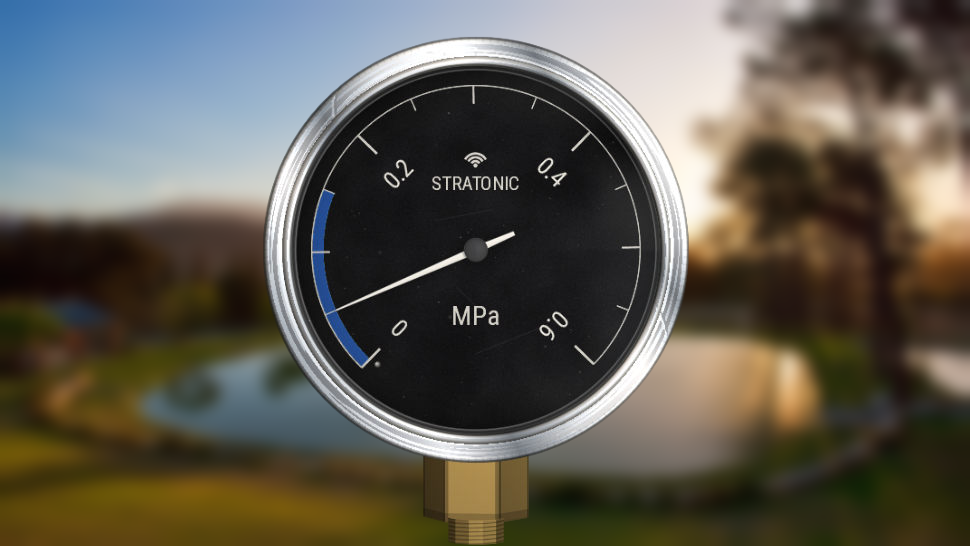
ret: 0.05
